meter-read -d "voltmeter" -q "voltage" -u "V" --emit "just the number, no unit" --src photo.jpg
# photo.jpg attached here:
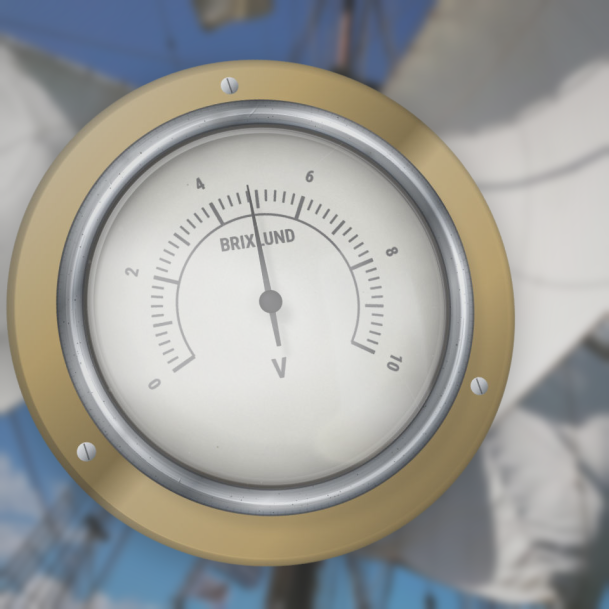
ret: 4.8
